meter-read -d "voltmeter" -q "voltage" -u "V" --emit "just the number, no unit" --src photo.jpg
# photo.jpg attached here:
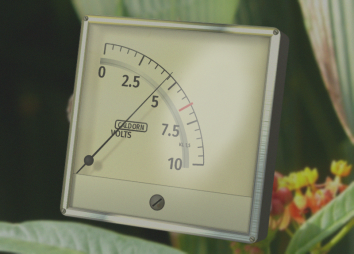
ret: 4.5
